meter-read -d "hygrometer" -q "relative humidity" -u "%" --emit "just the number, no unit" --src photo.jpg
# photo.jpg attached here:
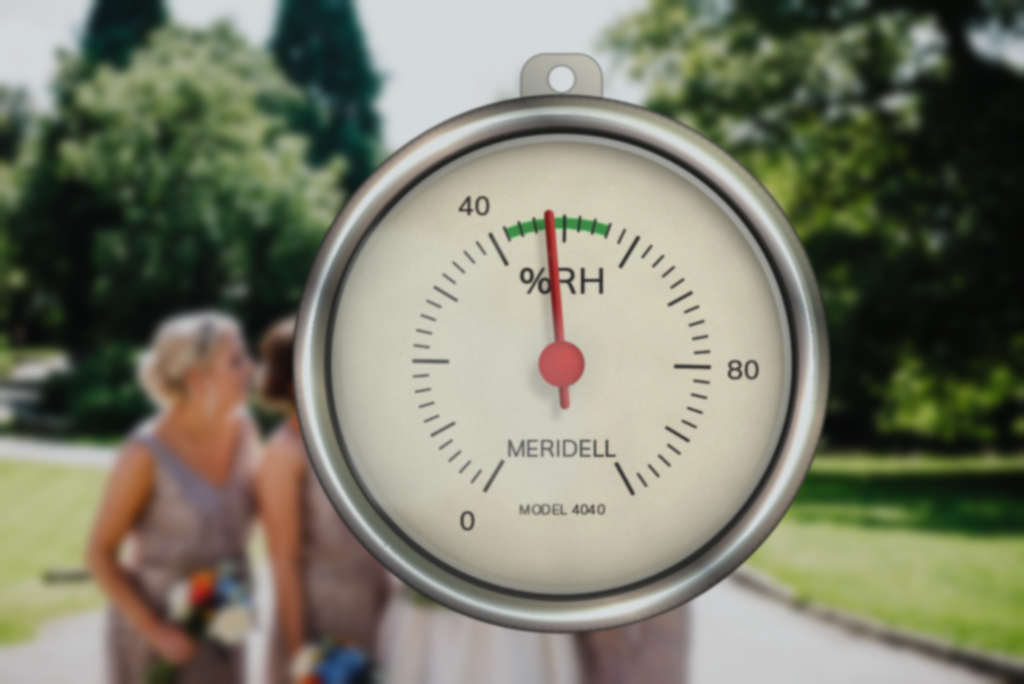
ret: 48
